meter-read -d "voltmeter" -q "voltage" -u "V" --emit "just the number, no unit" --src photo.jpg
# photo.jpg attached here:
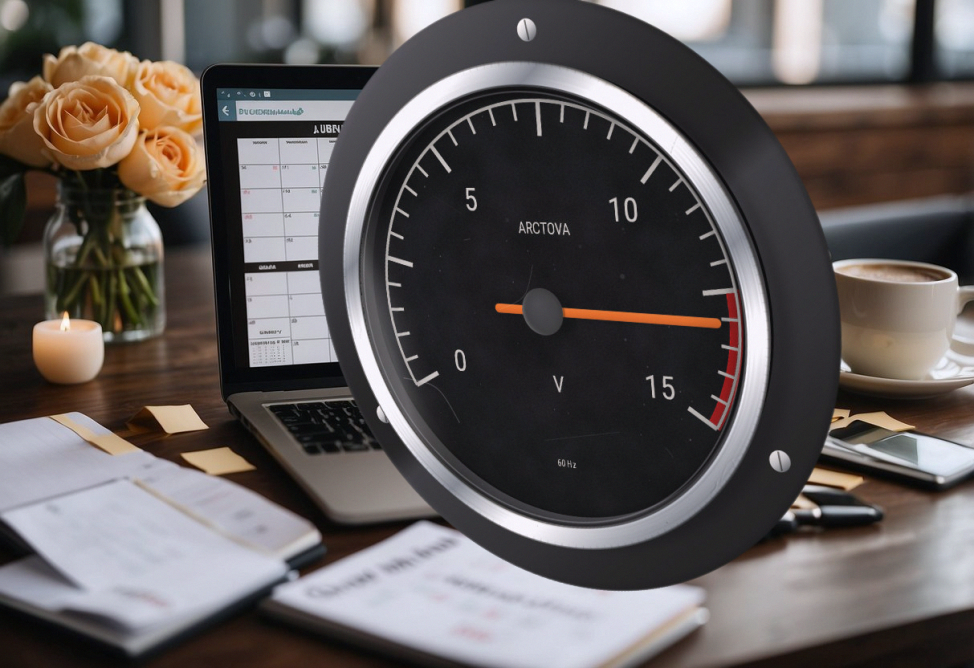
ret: 13
